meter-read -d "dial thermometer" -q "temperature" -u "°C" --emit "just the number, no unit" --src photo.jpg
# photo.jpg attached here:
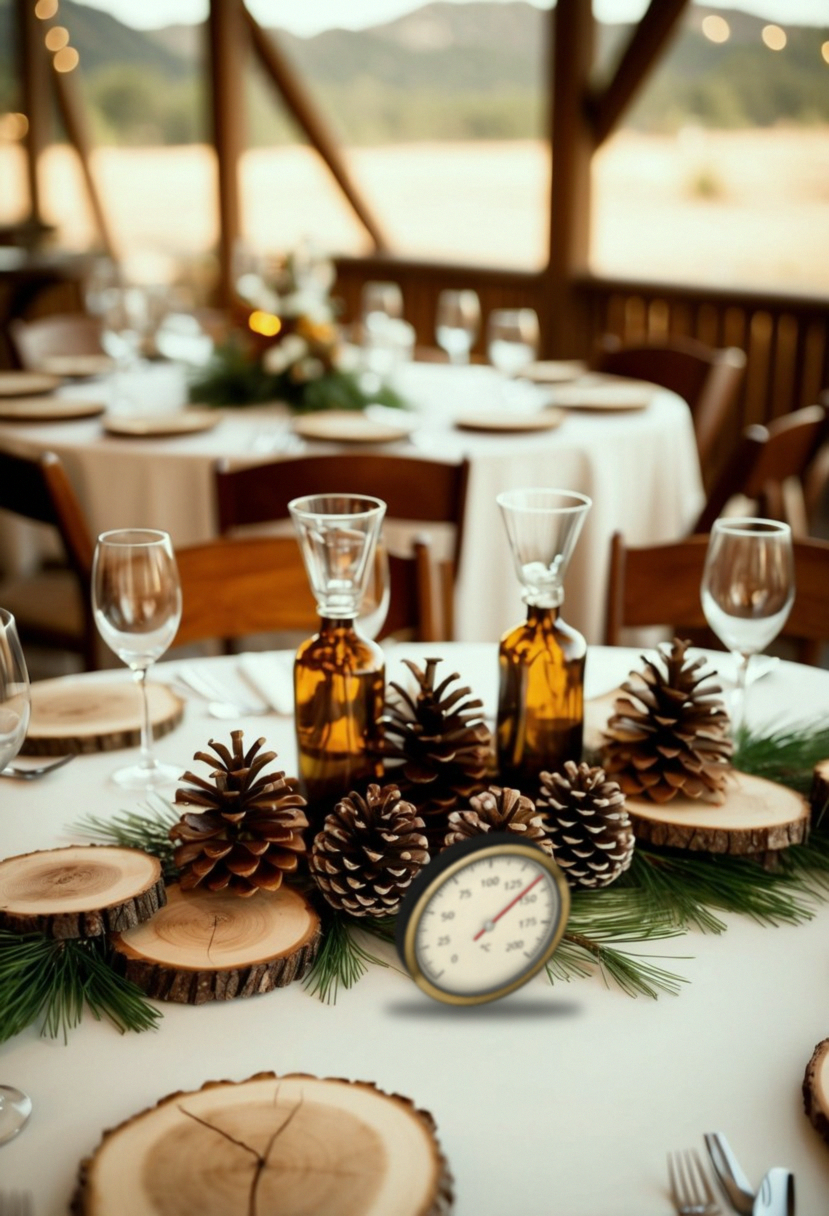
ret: 137.5
